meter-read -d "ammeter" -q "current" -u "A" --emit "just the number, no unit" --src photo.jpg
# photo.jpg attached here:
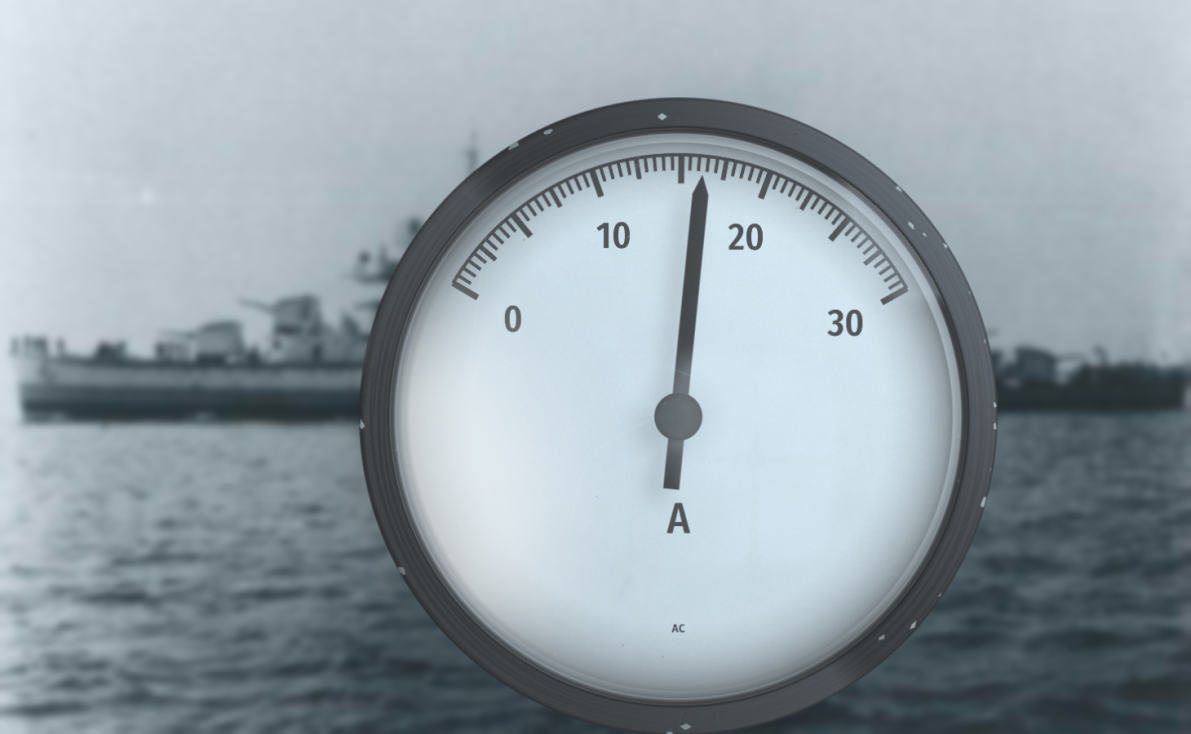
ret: 16.25
